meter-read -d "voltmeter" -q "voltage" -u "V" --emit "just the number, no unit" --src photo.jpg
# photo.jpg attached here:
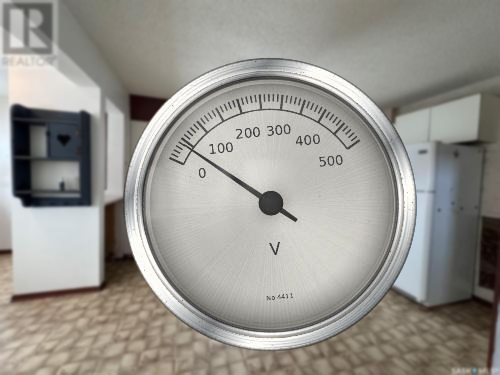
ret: 40
